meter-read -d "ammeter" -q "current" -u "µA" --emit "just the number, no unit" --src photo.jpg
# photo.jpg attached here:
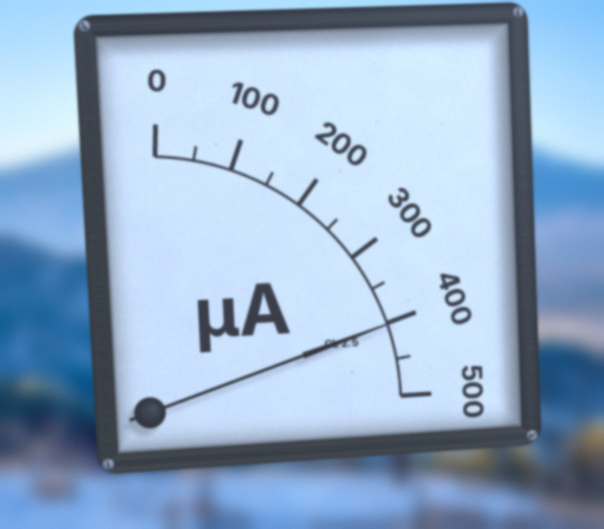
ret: 400
